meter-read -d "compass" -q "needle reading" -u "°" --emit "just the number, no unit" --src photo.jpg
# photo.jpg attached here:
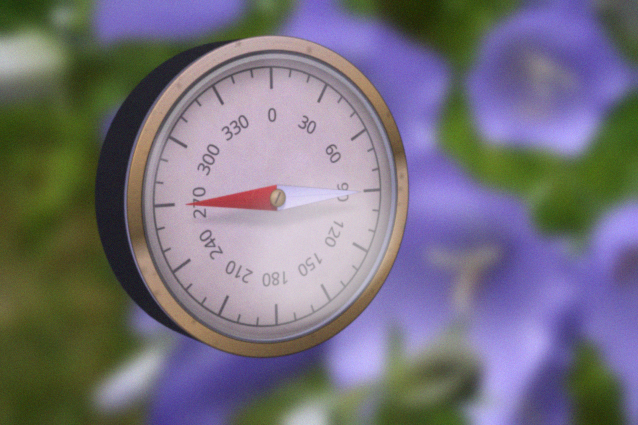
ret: 270
